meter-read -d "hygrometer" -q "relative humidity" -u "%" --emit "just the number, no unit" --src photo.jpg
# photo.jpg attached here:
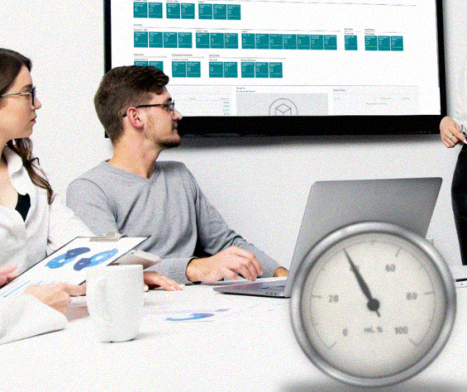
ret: 40
